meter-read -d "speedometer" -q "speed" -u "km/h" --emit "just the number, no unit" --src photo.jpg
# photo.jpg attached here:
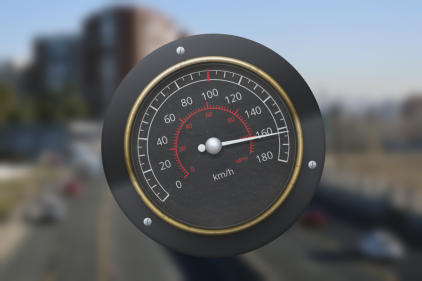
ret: 162.5
